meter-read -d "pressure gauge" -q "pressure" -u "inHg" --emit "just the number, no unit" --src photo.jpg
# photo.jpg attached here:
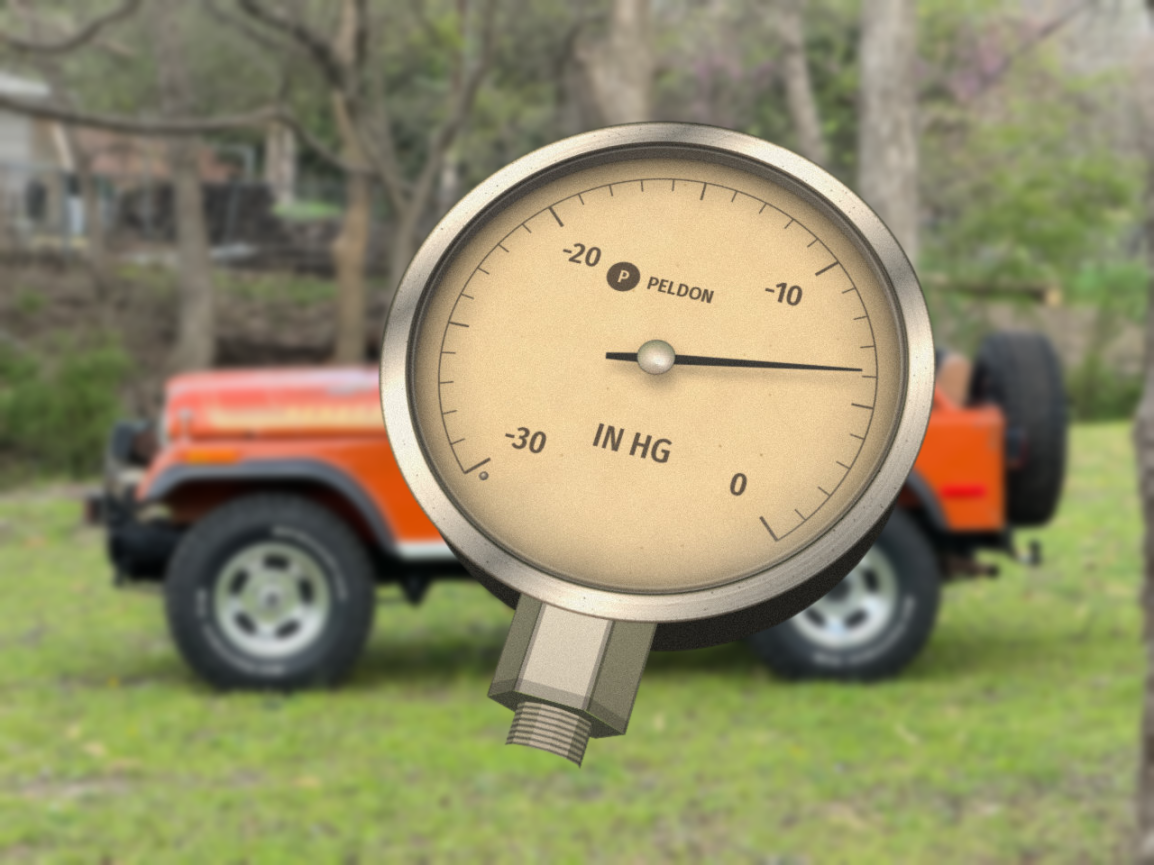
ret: -6
